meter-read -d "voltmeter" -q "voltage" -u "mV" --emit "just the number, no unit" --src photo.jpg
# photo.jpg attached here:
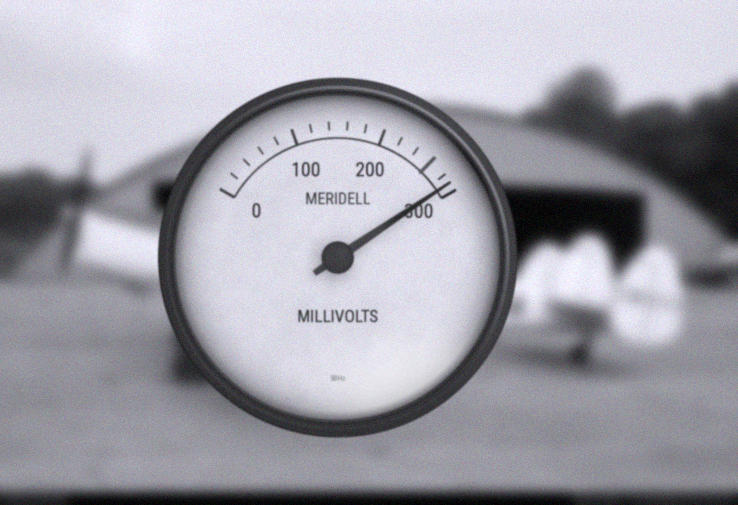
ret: 290
